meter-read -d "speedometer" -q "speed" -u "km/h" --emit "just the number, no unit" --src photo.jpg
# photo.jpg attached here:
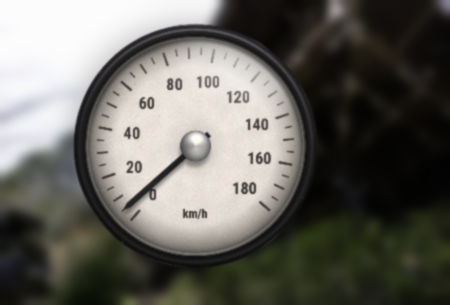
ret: 5
